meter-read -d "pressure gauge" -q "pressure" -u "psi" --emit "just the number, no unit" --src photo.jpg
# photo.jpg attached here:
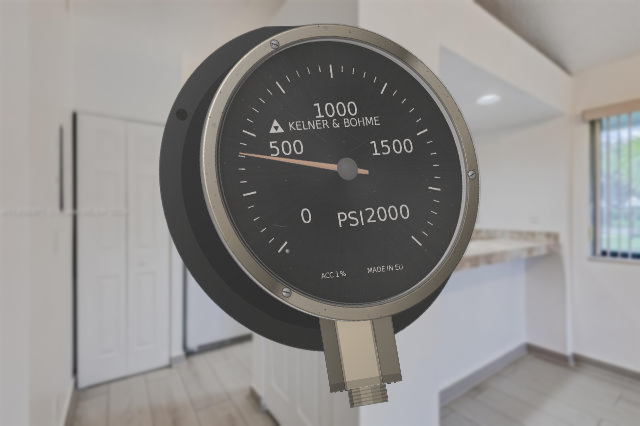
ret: 400
